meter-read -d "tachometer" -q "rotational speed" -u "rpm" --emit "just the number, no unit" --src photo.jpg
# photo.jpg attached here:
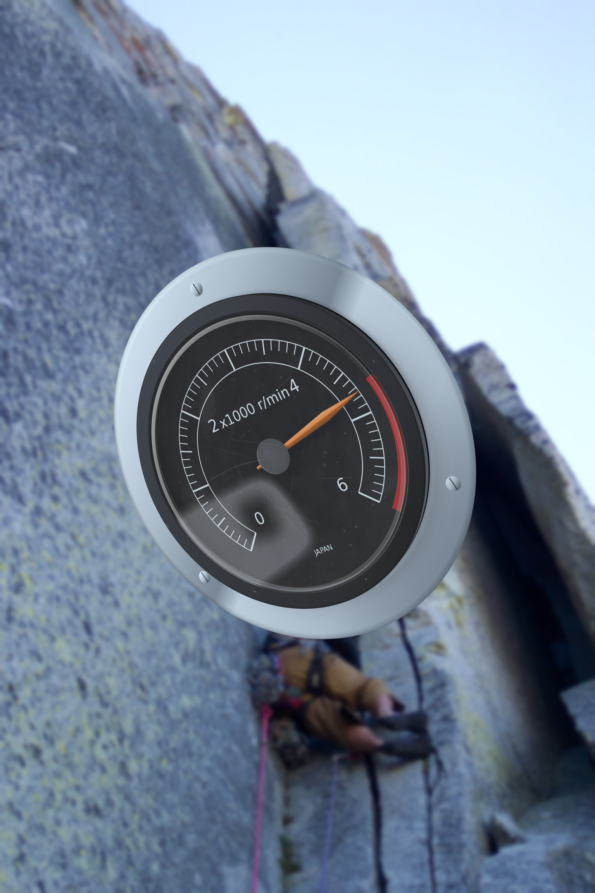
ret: 4750
